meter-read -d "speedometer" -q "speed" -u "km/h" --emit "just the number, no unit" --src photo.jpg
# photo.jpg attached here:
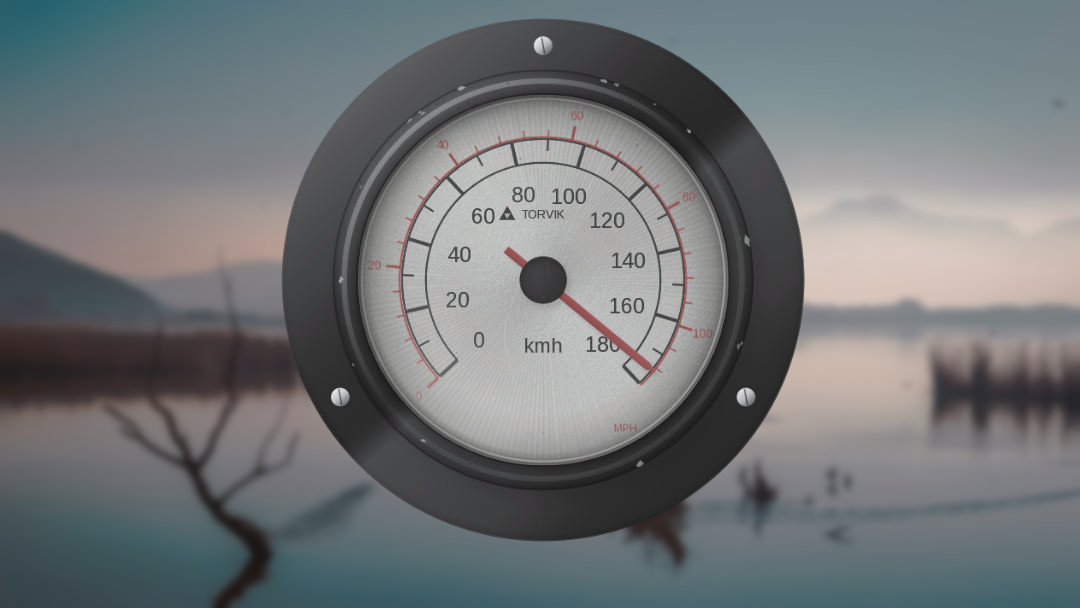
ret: 175
